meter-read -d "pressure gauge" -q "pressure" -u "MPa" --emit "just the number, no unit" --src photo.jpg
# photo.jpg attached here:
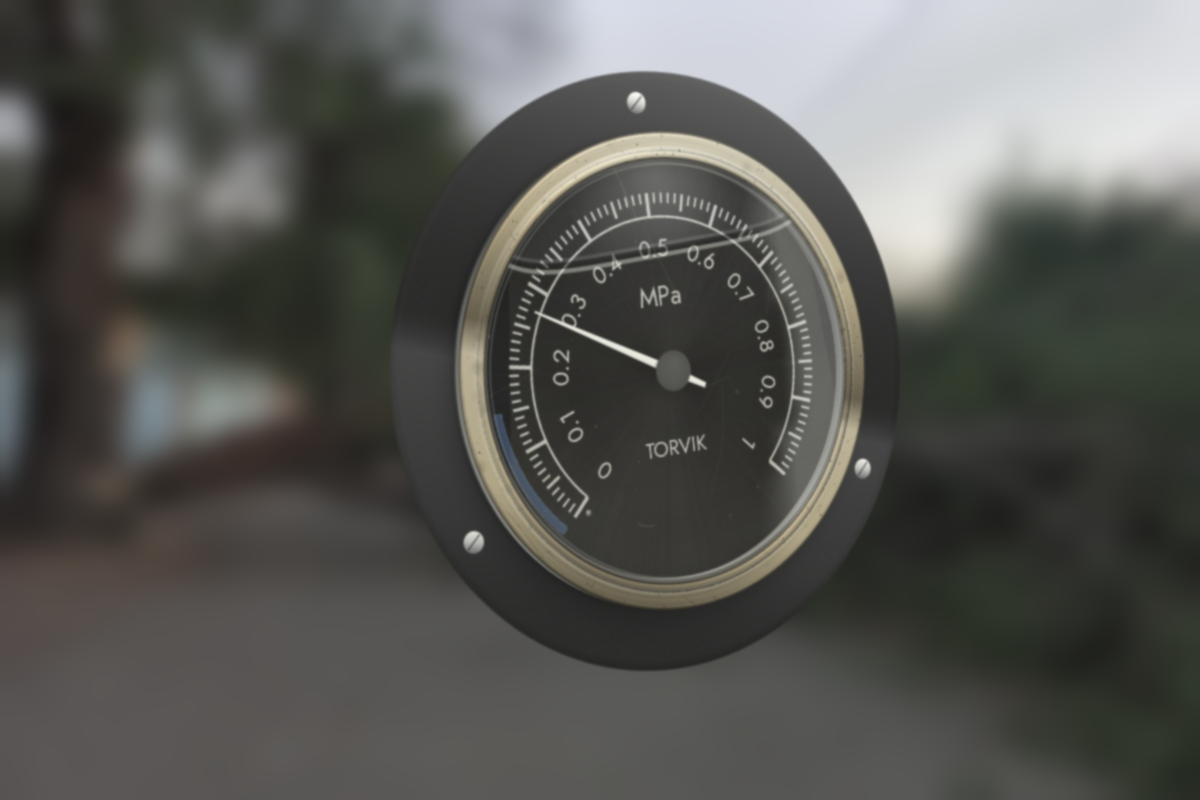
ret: 0.27
